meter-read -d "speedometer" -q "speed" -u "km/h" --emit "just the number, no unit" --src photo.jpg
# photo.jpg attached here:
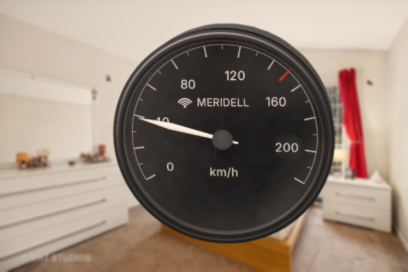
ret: 40
